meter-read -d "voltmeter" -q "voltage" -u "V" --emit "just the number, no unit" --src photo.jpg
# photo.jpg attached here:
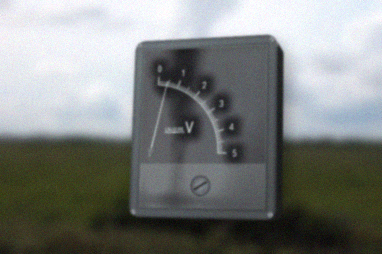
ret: 0.5
